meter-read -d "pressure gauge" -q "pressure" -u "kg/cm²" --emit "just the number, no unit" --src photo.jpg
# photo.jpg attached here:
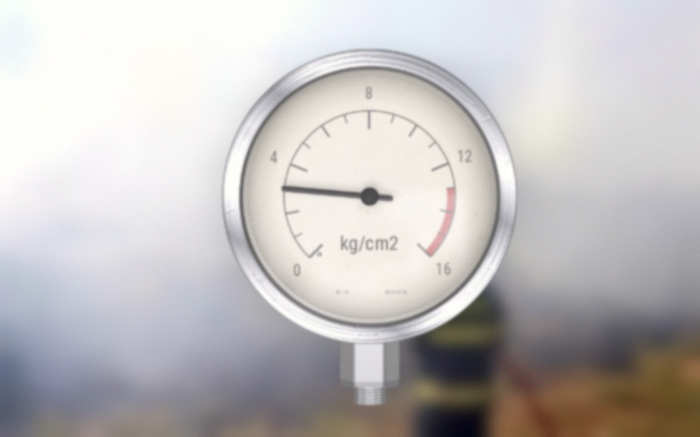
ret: 3
